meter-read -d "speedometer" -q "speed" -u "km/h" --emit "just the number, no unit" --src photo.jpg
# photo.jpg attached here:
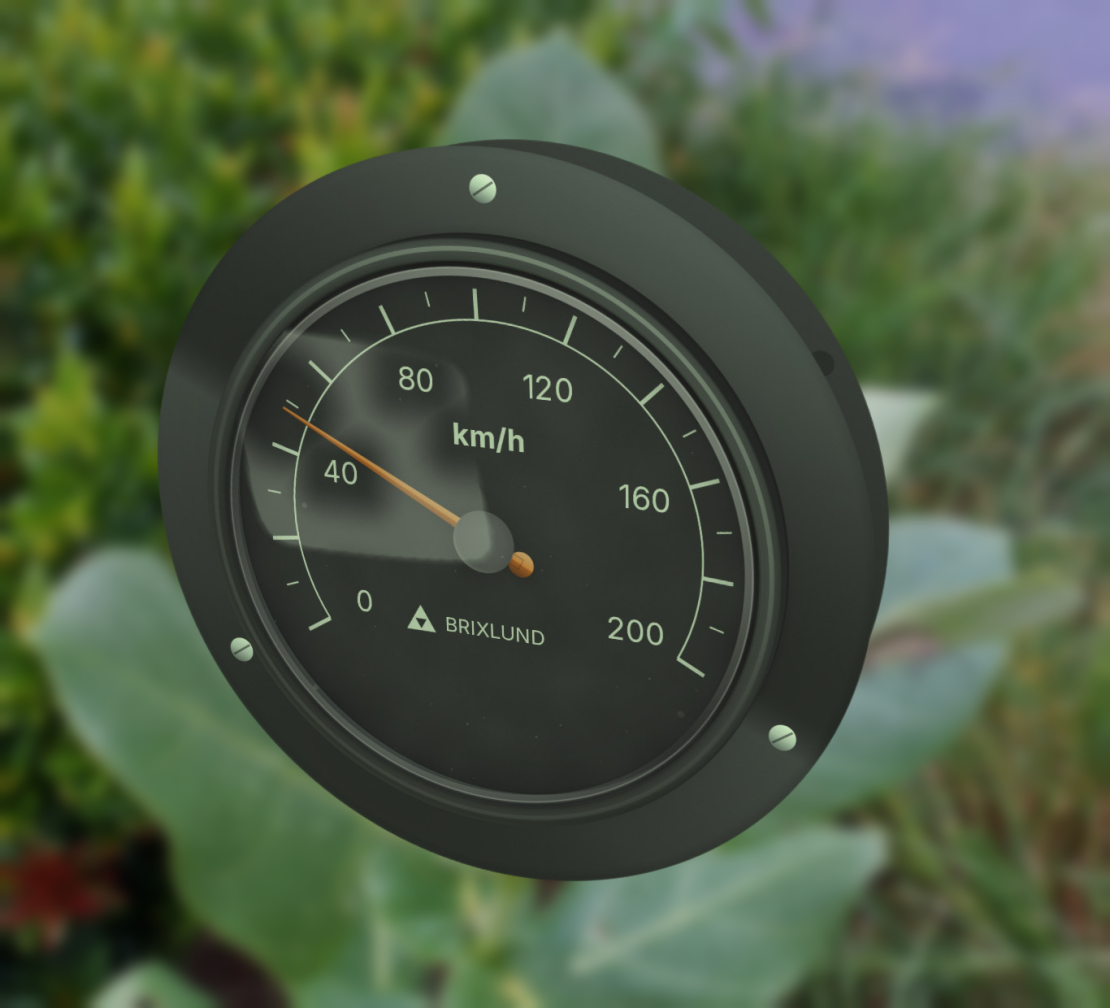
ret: 50
